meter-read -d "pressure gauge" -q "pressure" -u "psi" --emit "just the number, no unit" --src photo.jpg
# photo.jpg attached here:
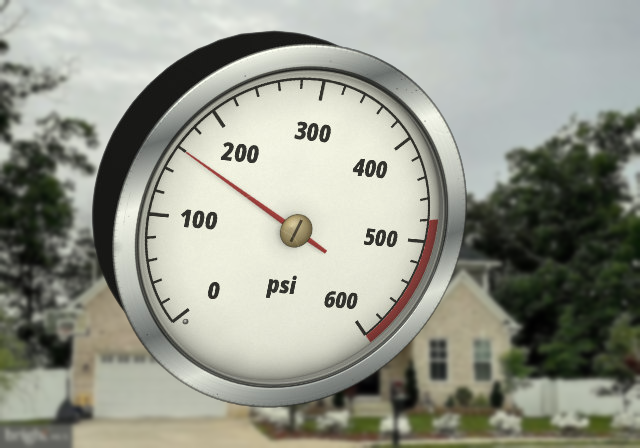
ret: 160
